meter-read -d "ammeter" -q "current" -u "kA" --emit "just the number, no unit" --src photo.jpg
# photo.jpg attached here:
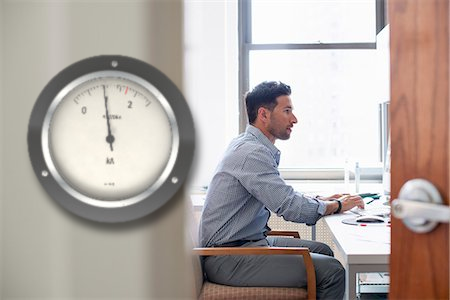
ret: 1
